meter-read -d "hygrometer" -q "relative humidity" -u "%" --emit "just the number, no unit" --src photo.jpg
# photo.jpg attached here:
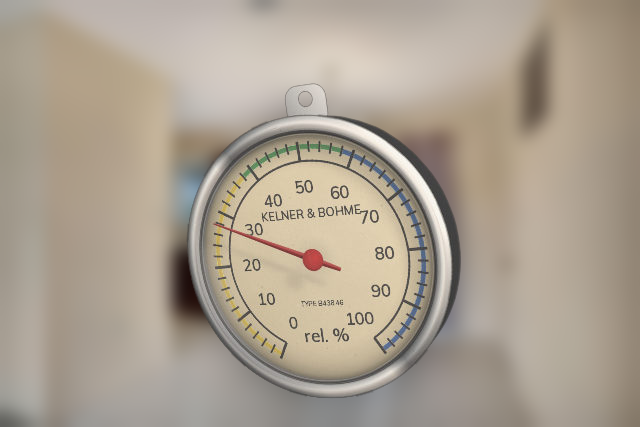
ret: 28
